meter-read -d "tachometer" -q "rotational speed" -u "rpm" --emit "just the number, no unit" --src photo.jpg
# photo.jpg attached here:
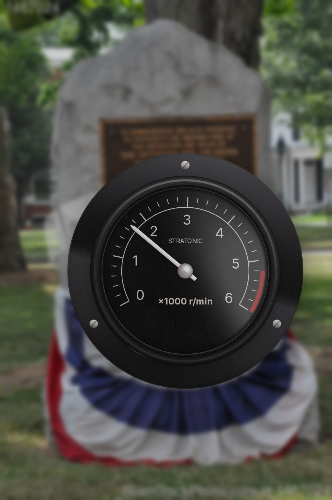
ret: 1700
